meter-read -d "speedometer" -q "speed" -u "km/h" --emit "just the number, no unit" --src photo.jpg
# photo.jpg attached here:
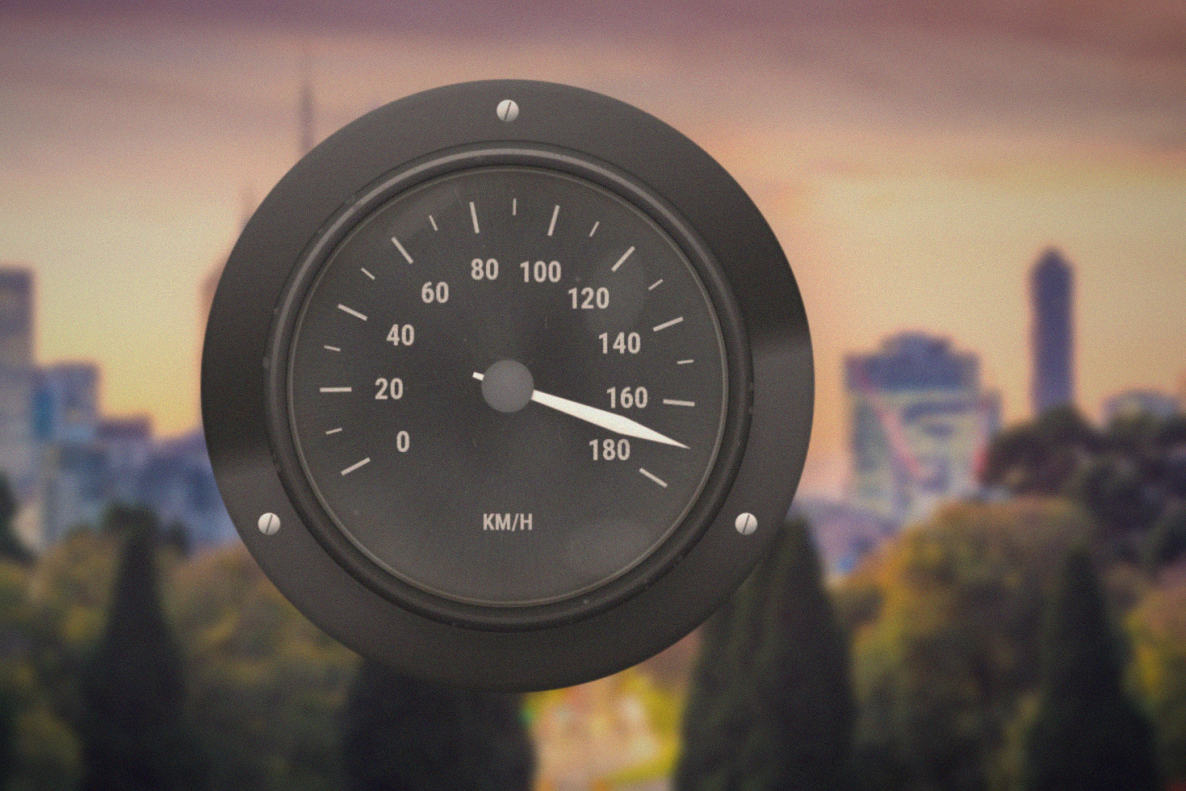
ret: 170
